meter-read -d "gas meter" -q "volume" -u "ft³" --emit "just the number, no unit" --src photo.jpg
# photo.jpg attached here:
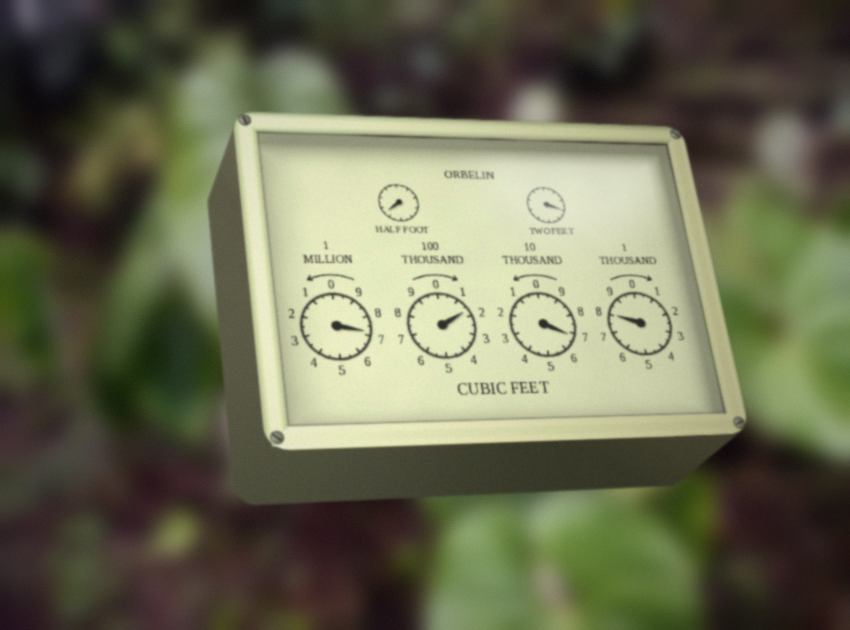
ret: 716800
